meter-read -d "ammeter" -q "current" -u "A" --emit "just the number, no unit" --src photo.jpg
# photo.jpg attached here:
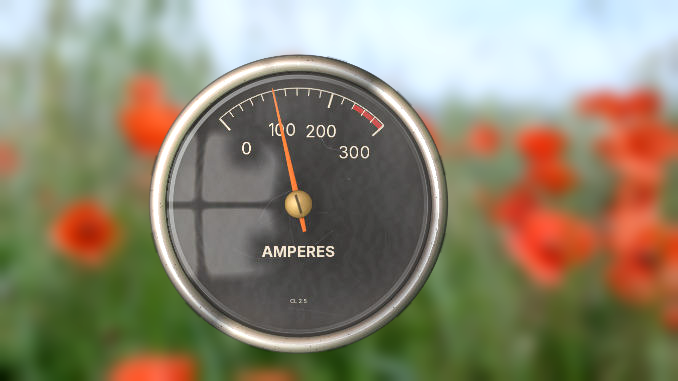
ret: 100
